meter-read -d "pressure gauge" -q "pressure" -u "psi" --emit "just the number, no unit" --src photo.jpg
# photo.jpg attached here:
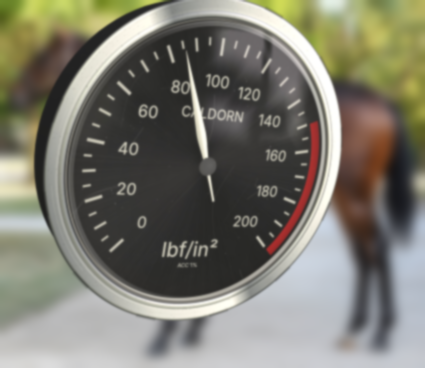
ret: 85
